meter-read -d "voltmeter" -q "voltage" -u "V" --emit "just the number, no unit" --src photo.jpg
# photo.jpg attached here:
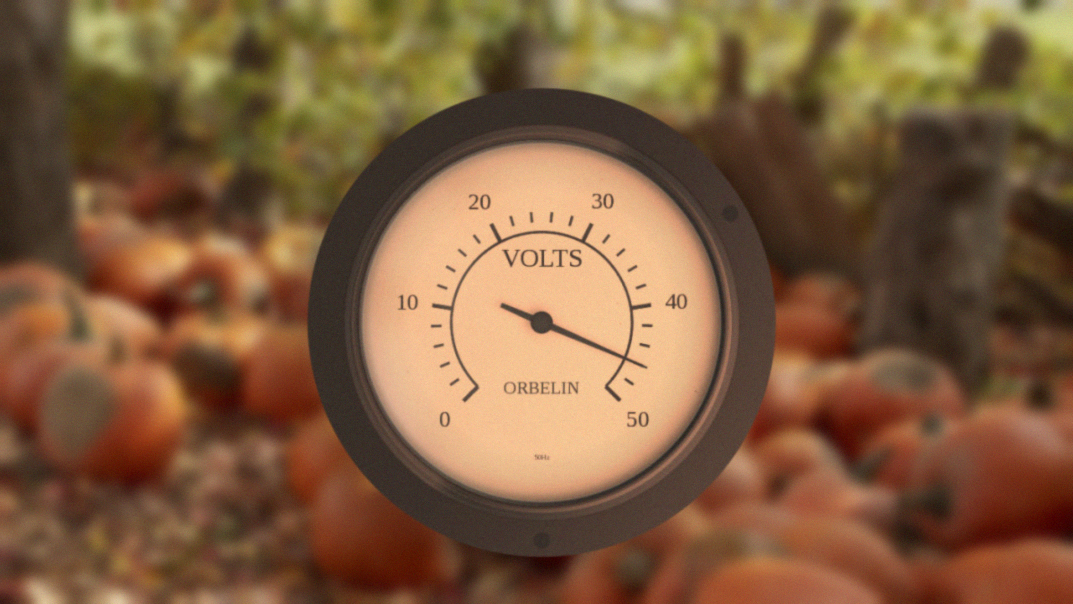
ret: 46
